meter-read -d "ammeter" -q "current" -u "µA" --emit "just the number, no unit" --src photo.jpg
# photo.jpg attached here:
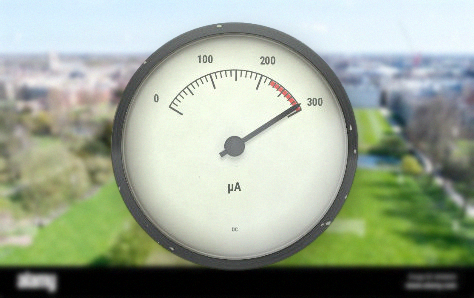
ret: 290
